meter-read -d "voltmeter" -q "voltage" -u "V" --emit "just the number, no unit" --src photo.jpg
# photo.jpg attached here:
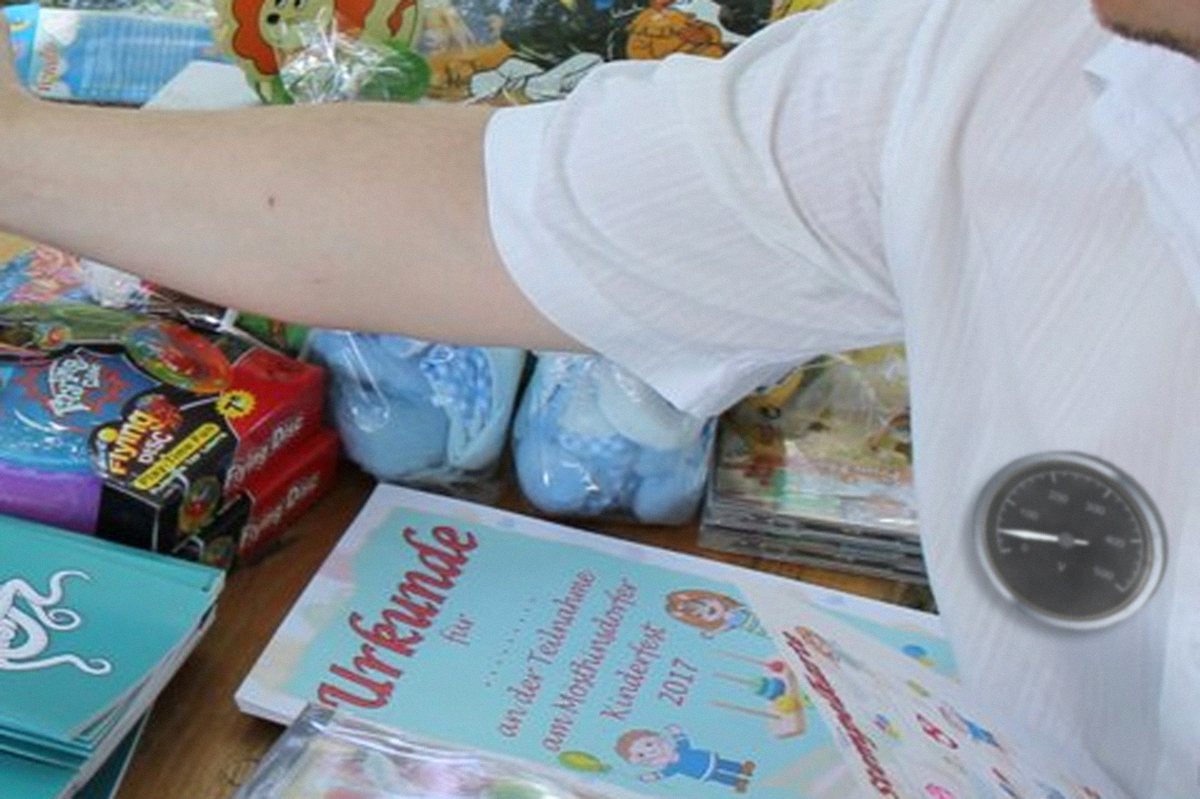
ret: 40
